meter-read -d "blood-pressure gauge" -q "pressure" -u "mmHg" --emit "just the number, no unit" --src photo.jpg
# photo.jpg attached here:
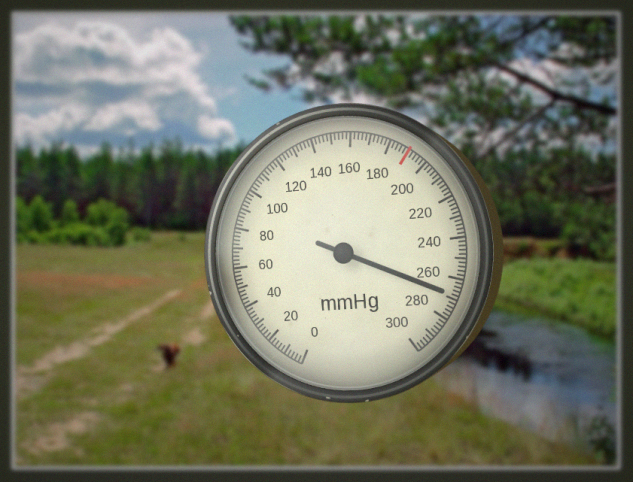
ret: 268
